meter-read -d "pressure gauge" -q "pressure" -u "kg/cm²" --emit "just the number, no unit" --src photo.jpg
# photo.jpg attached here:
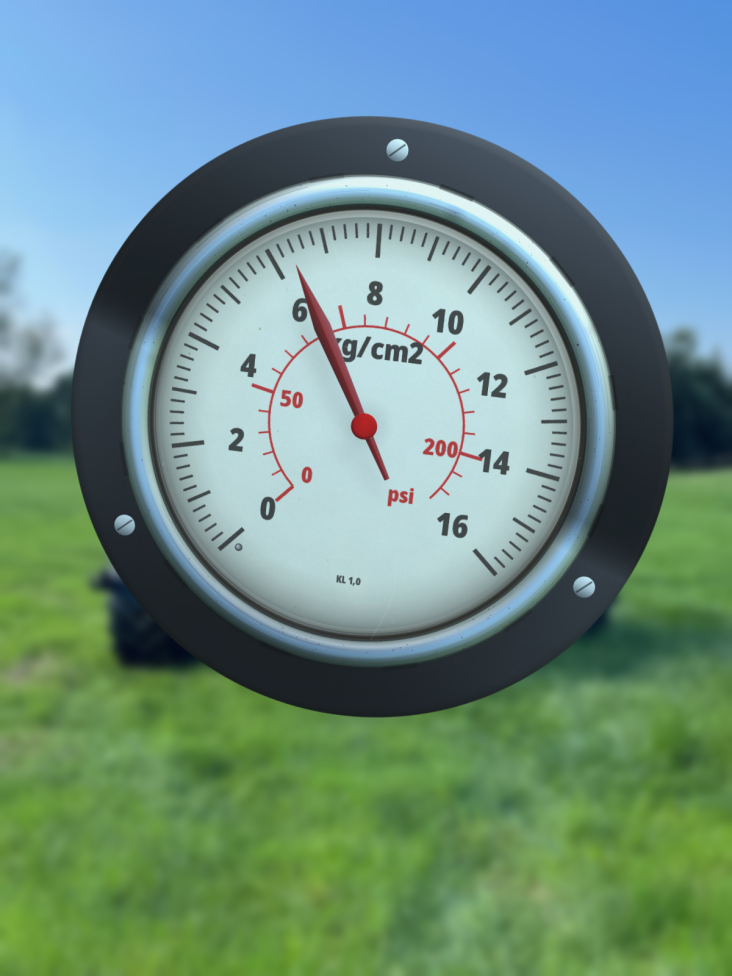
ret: 6.4
